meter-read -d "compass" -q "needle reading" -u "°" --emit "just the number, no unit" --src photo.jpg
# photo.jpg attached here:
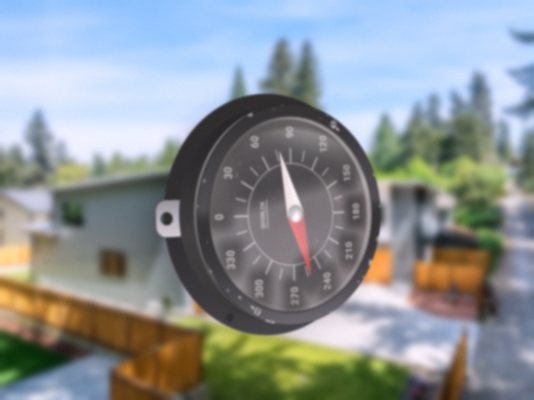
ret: 255
